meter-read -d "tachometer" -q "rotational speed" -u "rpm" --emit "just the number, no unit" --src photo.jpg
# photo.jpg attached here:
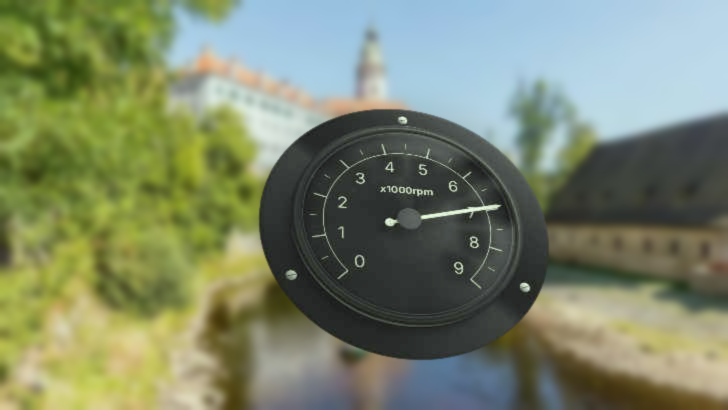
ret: 7000
